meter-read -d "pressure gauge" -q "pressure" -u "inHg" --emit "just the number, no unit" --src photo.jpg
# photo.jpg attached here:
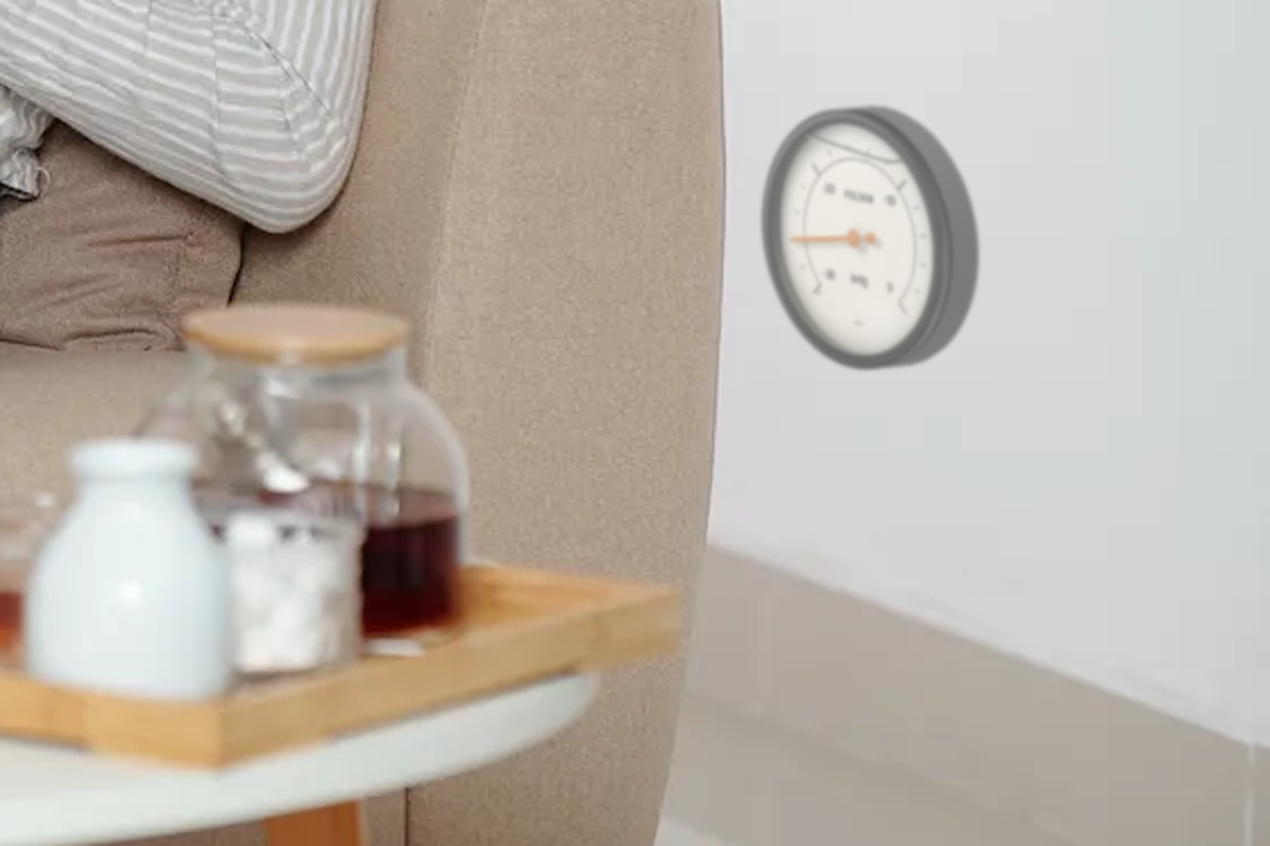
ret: -26
